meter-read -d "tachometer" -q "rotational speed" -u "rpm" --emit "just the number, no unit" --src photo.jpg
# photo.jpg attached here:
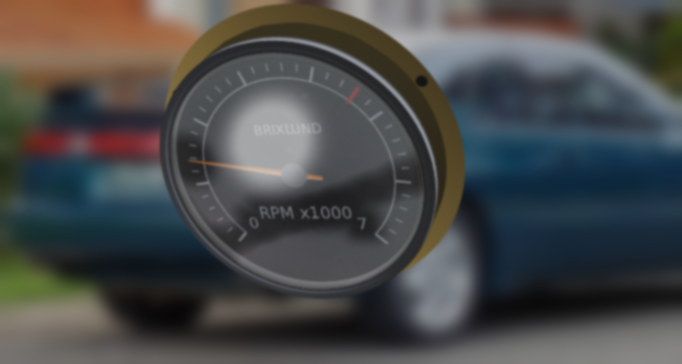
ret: 1400
